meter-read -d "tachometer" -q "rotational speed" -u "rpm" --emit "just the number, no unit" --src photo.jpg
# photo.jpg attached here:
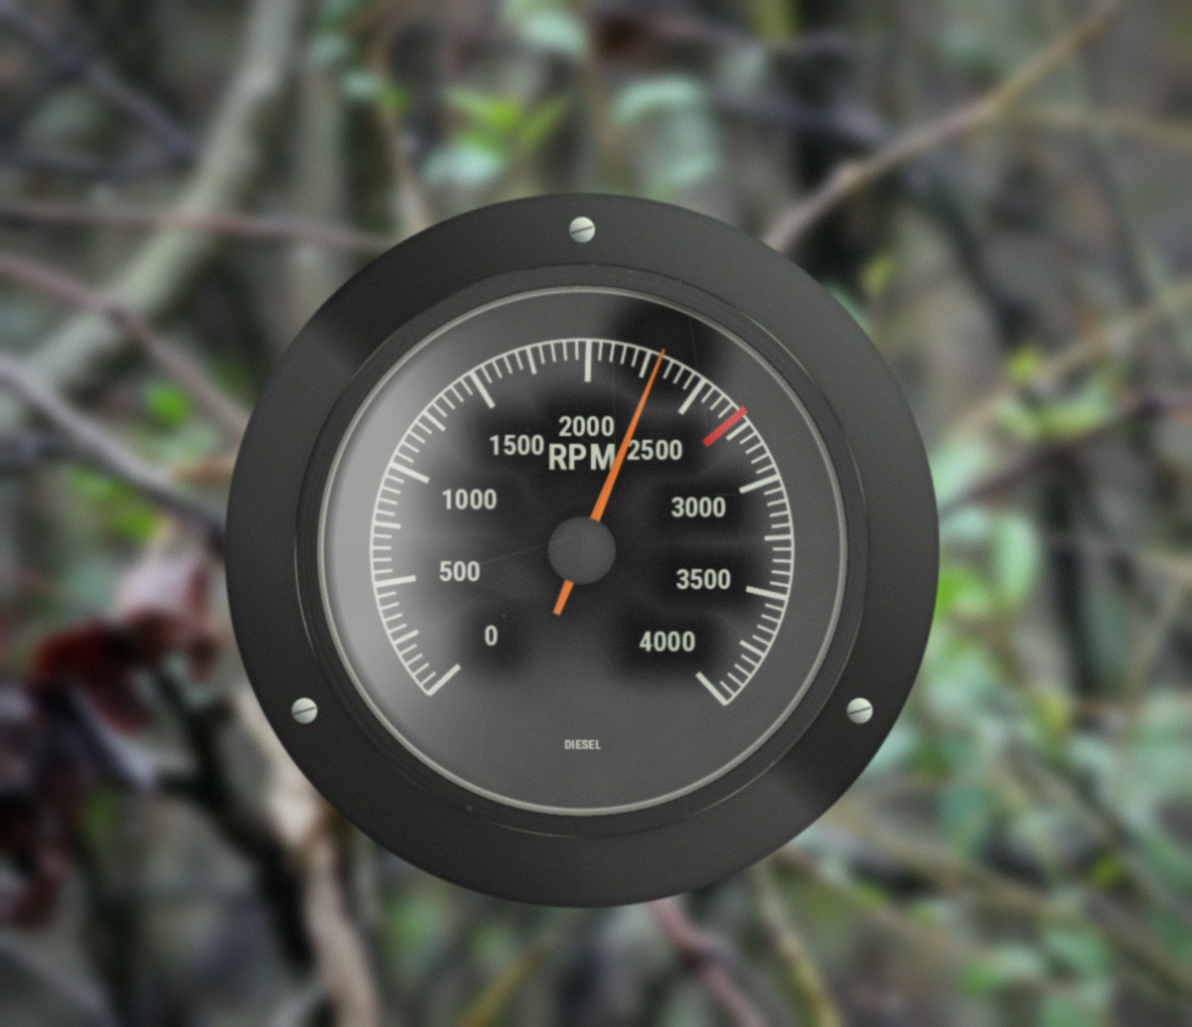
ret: 2300
